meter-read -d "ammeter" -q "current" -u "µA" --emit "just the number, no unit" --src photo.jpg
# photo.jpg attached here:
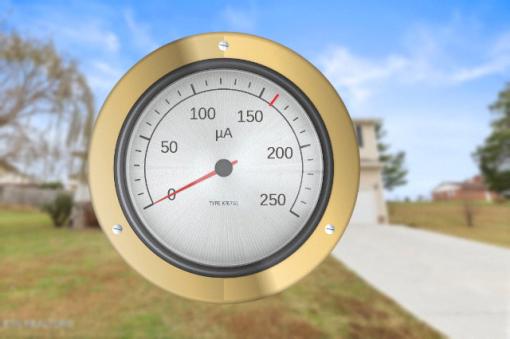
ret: 0
